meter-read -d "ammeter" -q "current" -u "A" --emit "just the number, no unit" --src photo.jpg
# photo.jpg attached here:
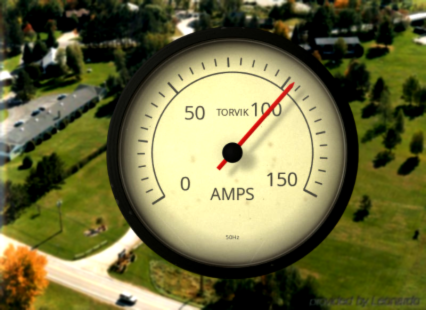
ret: 102.5
